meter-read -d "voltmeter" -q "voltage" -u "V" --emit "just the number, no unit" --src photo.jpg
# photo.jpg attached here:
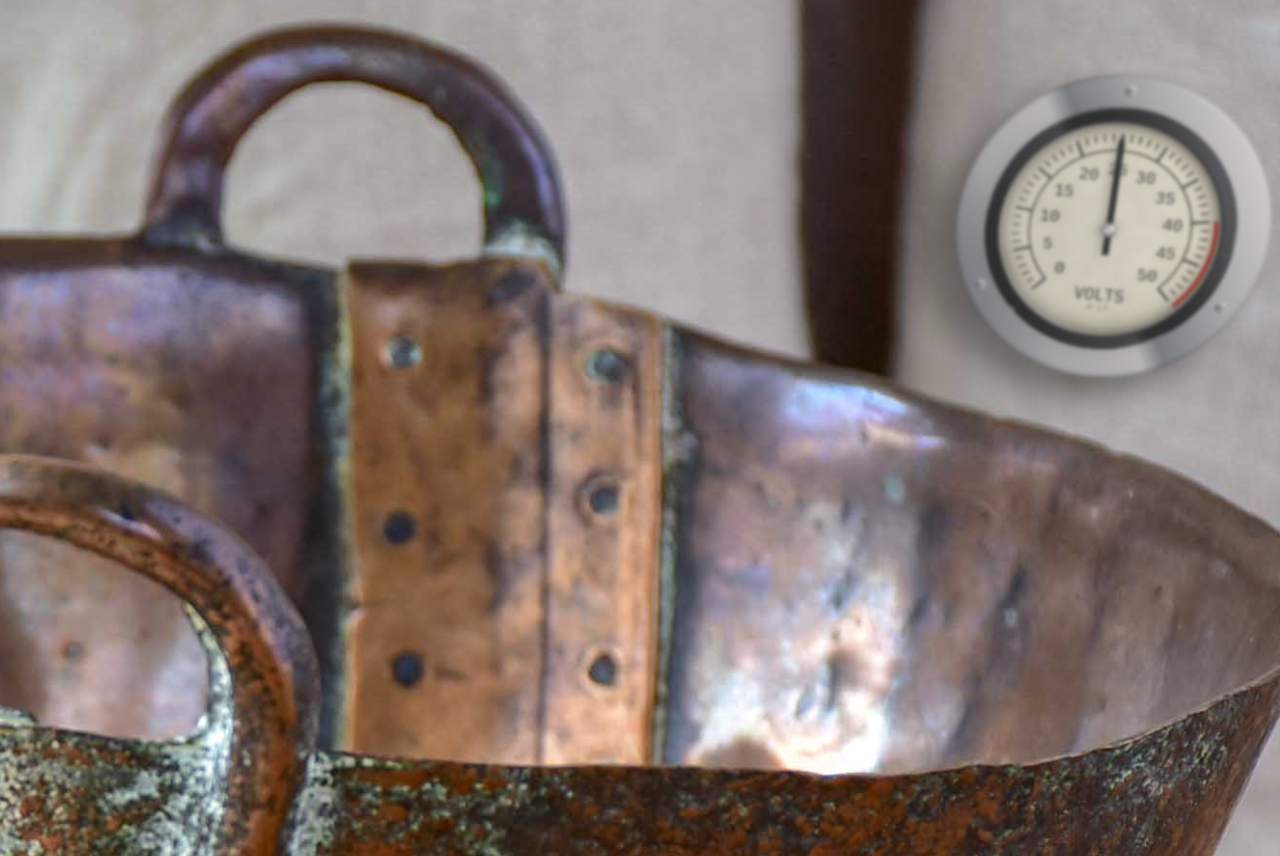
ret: 25
